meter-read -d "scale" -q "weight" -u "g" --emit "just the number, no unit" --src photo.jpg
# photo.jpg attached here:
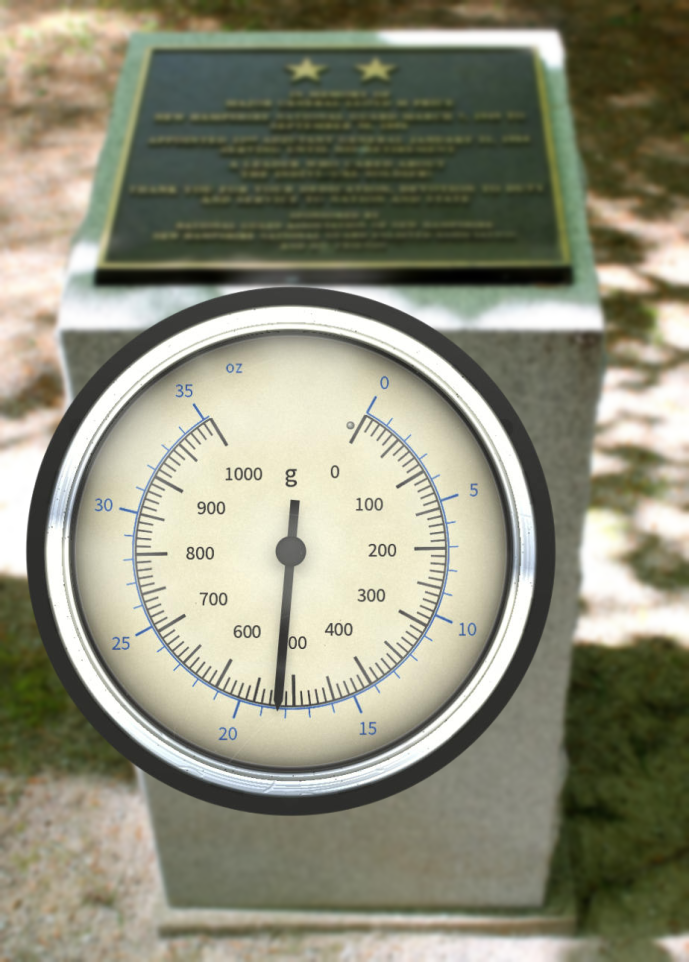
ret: 520
